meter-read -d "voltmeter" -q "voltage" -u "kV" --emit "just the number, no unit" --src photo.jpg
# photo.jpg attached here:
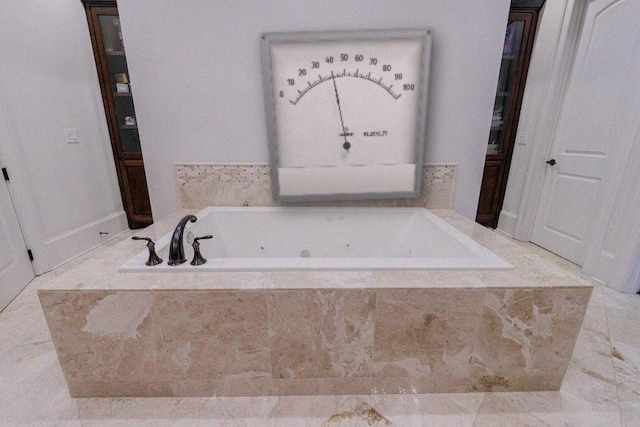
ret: 40
